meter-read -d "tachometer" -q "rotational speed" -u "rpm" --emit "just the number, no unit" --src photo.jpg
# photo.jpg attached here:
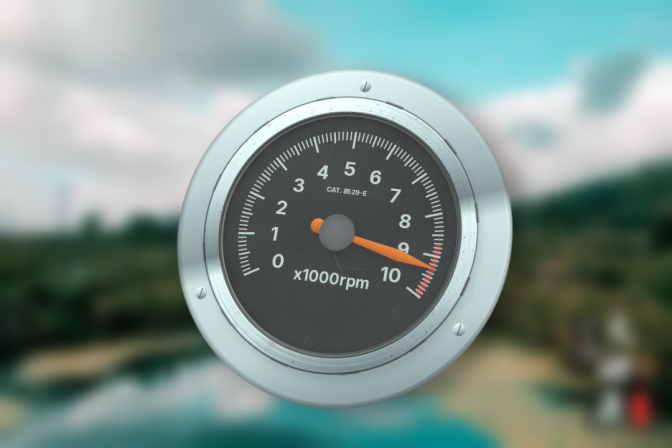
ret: 9300
